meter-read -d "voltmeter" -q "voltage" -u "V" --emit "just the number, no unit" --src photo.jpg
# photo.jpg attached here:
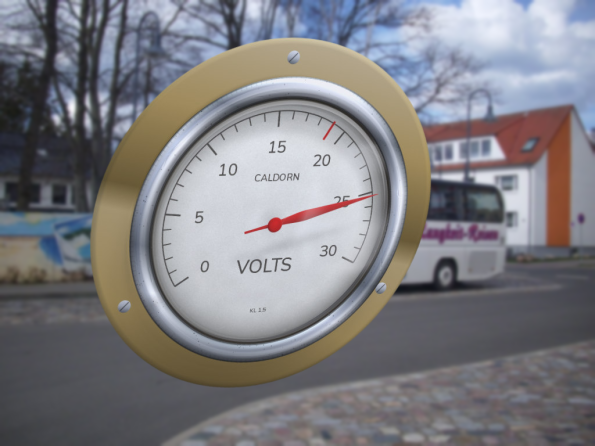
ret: 25
